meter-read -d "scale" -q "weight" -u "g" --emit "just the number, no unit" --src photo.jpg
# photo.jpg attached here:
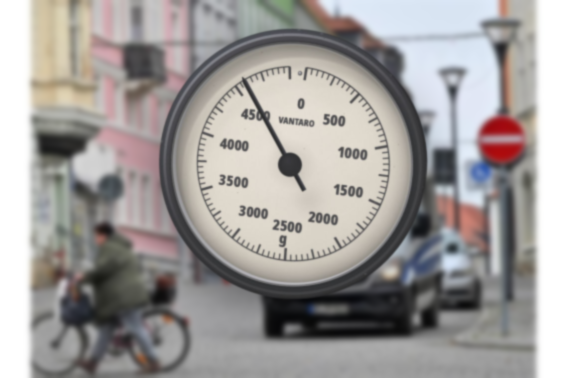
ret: 4600
